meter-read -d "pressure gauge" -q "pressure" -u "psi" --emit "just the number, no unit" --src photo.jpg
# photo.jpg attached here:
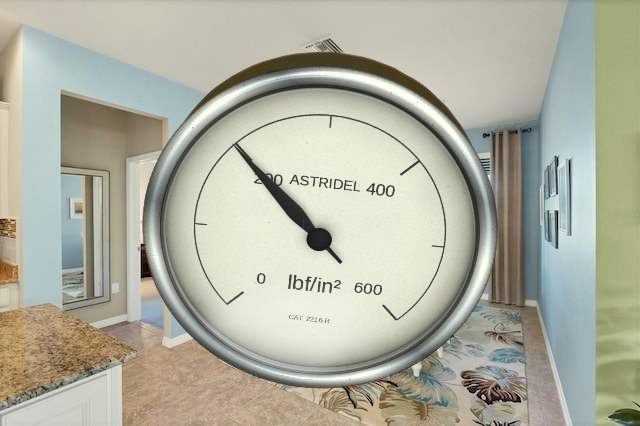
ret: 200
